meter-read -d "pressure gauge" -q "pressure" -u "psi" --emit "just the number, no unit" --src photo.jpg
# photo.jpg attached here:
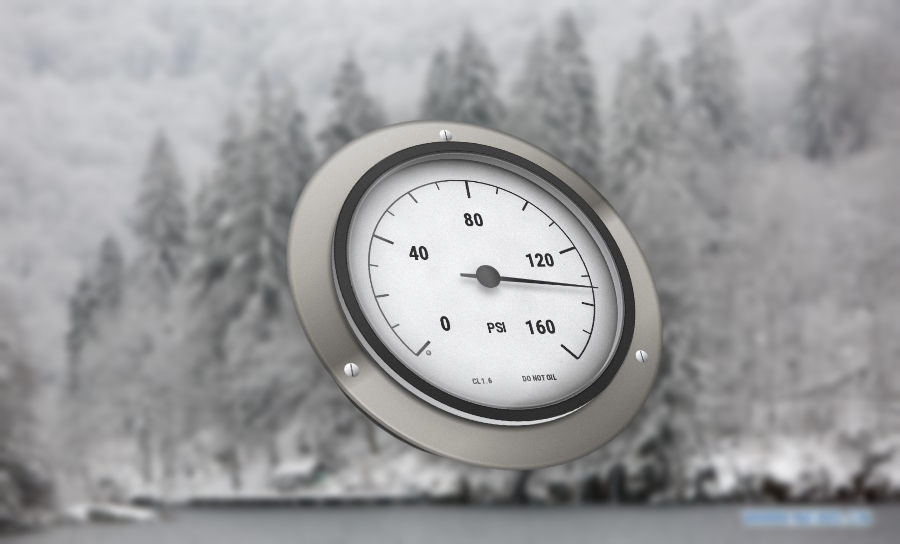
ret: 135
